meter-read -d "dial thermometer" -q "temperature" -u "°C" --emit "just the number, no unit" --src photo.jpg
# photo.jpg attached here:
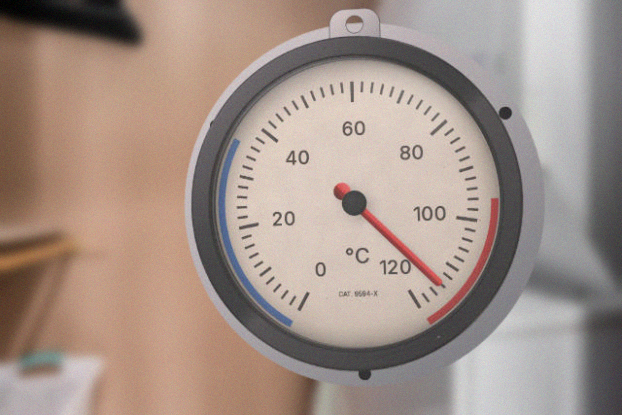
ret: 114
